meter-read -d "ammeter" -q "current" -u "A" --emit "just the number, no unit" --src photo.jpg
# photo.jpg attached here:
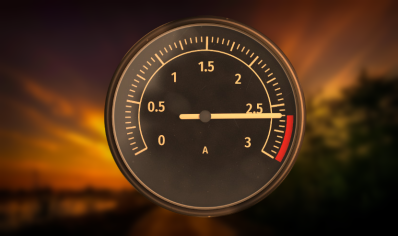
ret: 2.6
